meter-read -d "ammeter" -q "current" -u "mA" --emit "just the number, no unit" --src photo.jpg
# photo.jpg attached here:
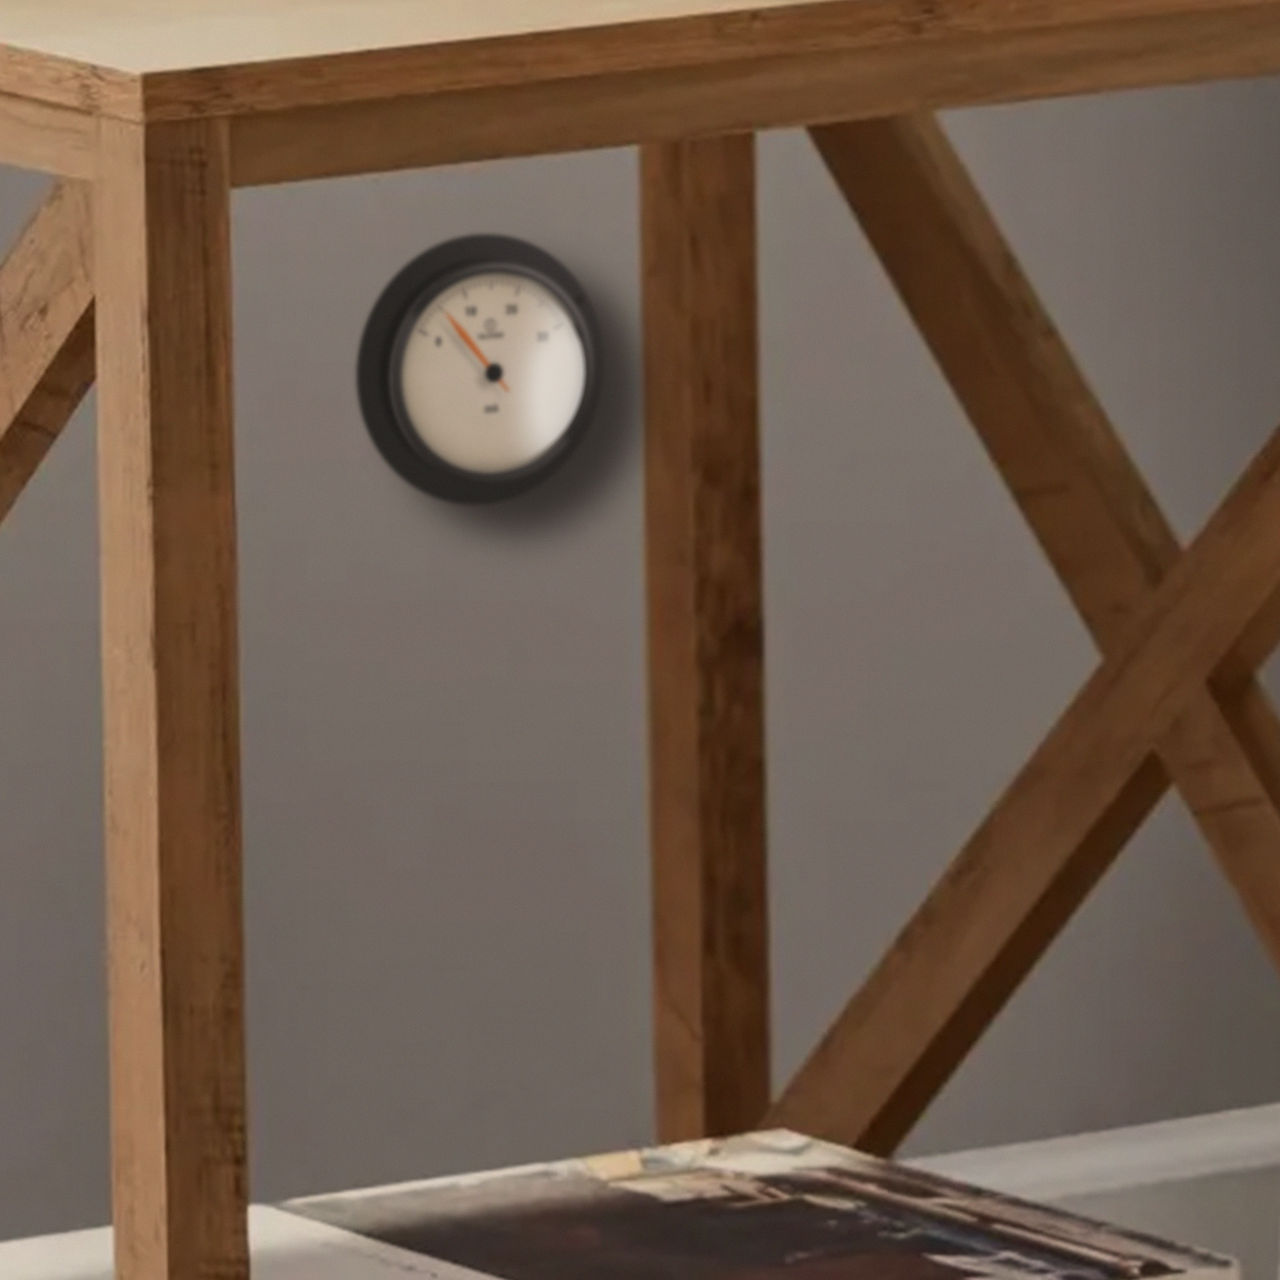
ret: 5
